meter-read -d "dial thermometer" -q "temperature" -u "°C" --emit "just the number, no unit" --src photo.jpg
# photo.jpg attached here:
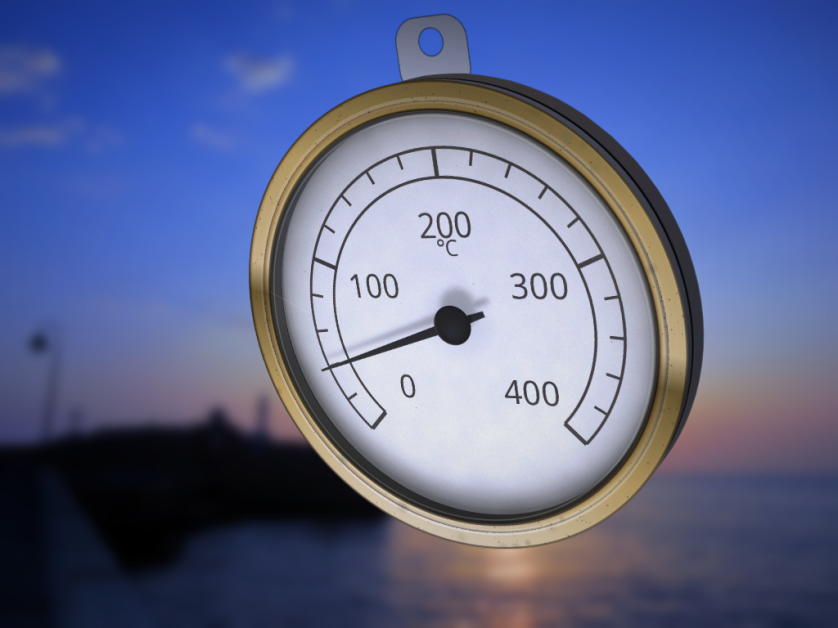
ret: 40
